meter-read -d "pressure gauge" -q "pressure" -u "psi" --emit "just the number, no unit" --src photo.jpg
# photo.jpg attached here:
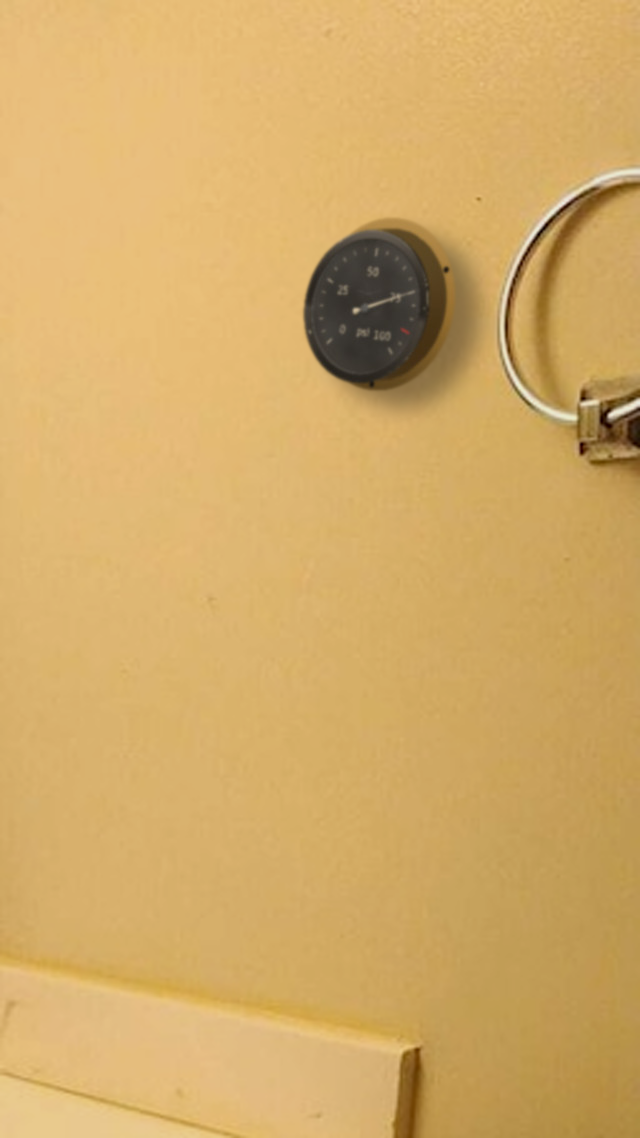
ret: 75
